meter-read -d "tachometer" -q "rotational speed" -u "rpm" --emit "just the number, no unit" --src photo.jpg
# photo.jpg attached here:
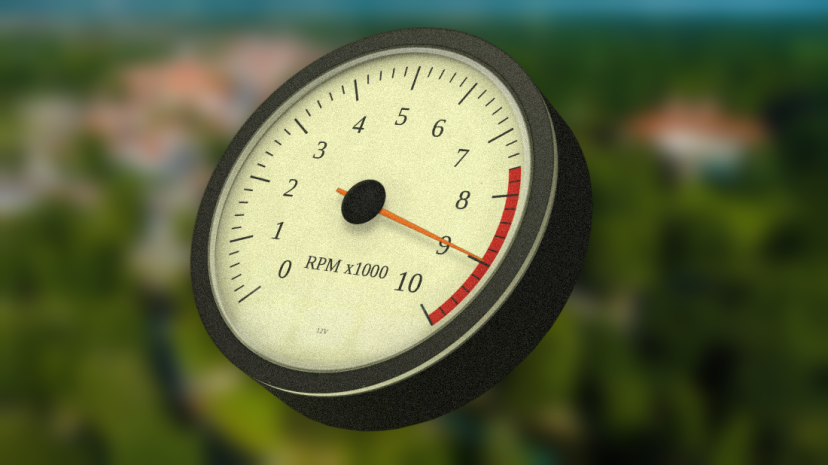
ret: 9000
